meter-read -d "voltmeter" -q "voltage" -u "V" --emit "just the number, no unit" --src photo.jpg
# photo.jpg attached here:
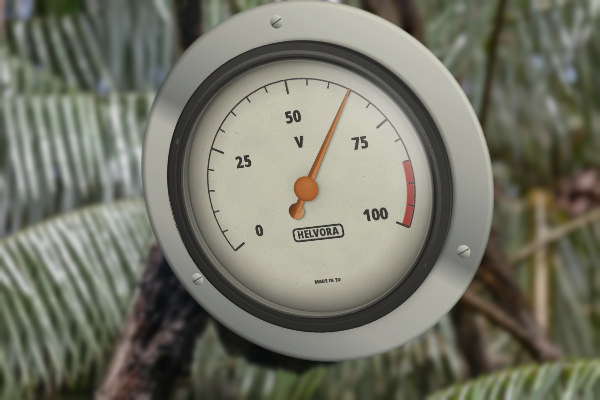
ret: 65
